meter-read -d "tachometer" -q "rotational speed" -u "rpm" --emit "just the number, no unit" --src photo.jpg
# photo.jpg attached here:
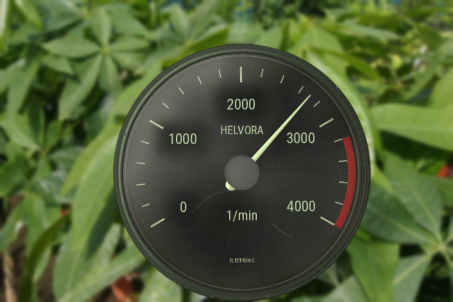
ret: 2700
